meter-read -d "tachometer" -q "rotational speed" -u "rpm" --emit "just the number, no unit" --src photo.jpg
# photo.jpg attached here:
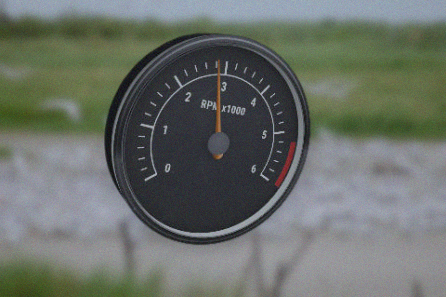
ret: 2800
